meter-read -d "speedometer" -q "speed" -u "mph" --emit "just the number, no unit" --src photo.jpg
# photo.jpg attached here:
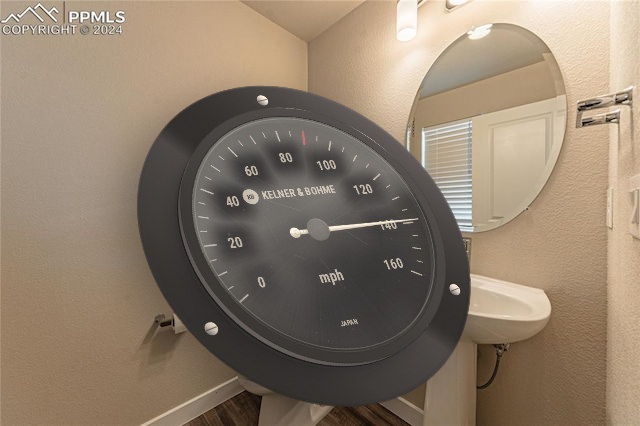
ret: 140
